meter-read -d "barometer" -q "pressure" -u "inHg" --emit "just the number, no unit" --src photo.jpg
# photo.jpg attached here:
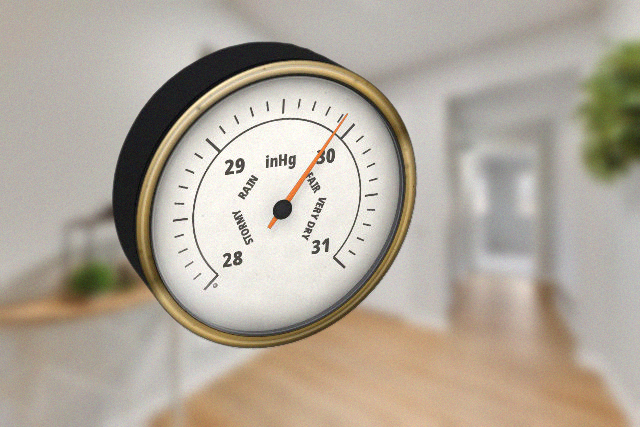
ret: 29.9
